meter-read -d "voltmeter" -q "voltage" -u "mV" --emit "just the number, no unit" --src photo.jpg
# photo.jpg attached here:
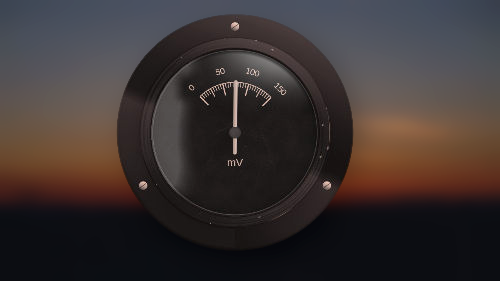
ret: 75
